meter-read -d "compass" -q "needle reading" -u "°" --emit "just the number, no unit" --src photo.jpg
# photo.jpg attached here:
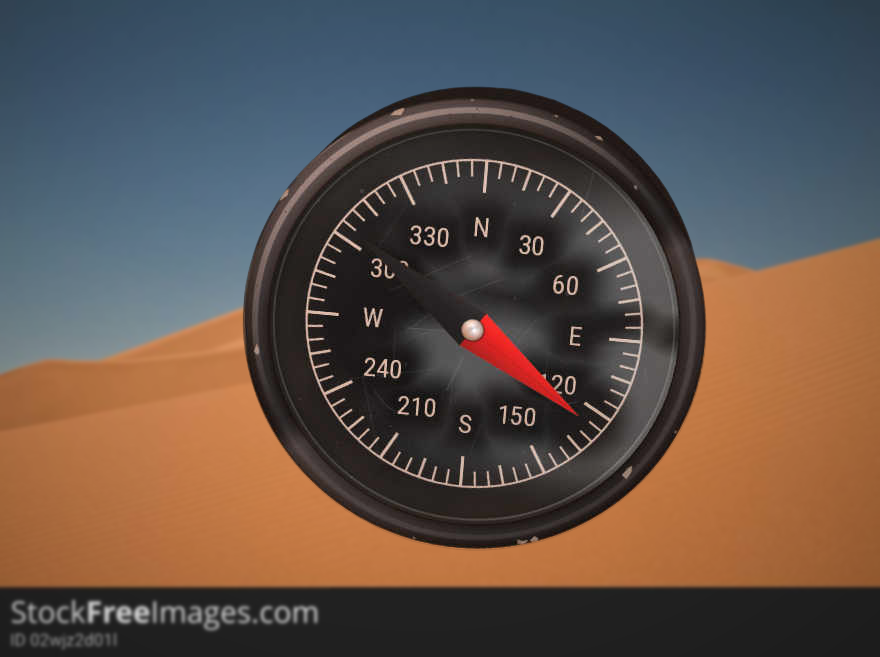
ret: 125
